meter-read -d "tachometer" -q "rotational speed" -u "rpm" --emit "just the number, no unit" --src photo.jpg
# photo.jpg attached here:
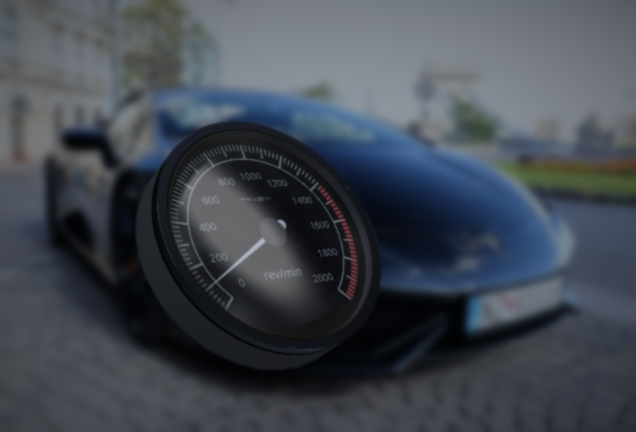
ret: 100
